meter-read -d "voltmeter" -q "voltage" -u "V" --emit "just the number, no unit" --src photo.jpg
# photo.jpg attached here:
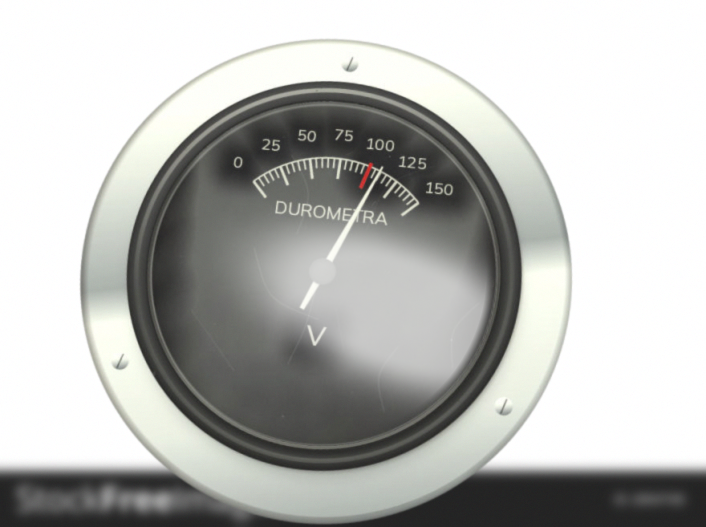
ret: 110
